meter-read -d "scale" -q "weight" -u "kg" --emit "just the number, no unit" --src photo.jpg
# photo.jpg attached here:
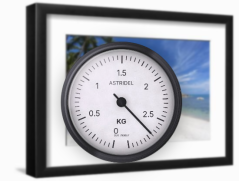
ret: 2.7
